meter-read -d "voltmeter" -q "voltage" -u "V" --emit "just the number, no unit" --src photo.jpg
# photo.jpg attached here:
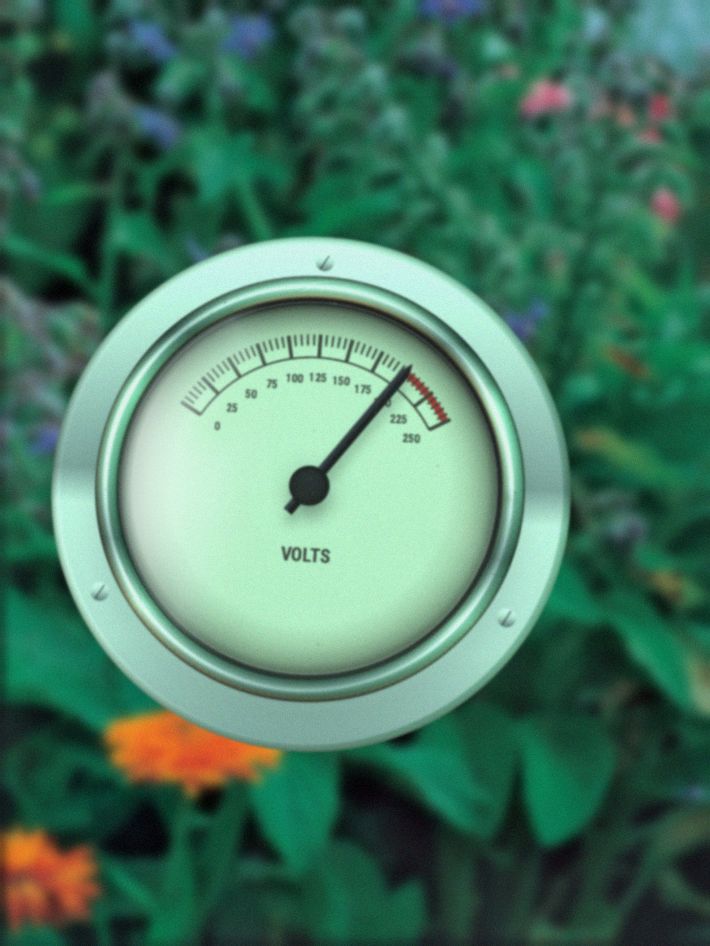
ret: 200
